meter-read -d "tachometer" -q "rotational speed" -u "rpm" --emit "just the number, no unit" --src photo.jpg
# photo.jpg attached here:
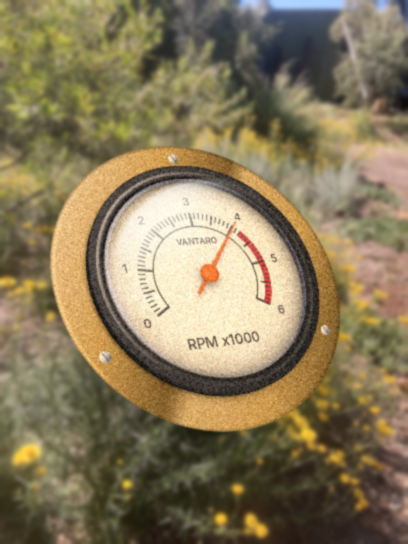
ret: 4000
